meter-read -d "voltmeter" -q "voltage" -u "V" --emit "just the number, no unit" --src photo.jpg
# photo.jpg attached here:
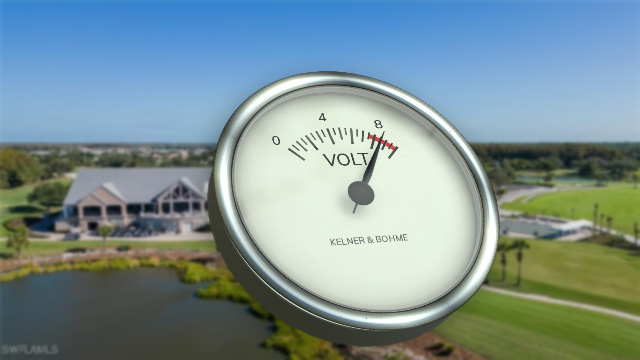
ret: 8.5
